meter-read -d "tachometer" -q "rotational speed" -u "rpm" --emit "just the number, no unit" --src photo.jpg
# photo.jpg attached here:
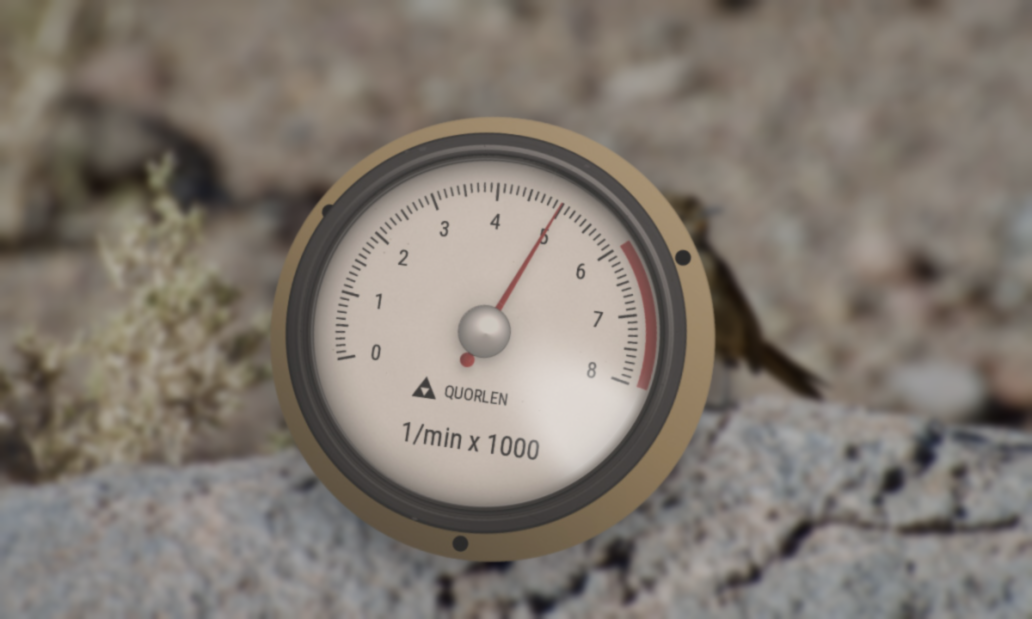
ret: 5000
